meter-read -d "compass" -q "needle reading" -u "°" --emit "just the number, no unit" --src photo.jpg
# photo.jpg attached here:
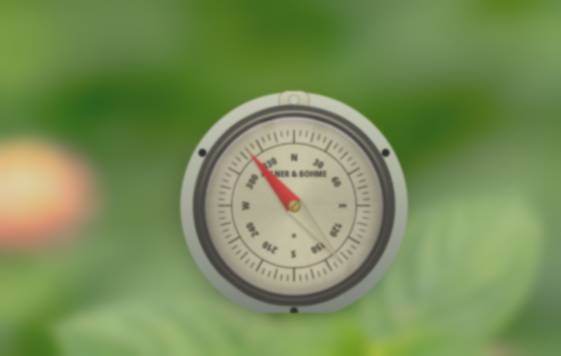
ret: 320
